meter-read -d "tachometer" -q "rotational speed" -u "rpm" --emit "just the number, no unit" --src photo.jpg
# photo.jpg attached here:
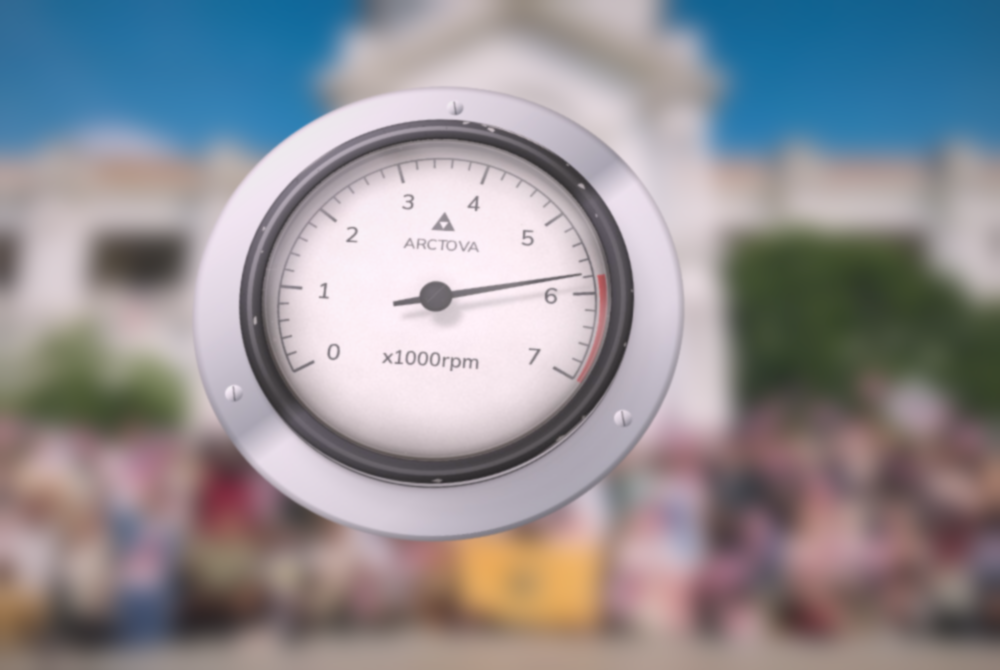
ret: 5800
